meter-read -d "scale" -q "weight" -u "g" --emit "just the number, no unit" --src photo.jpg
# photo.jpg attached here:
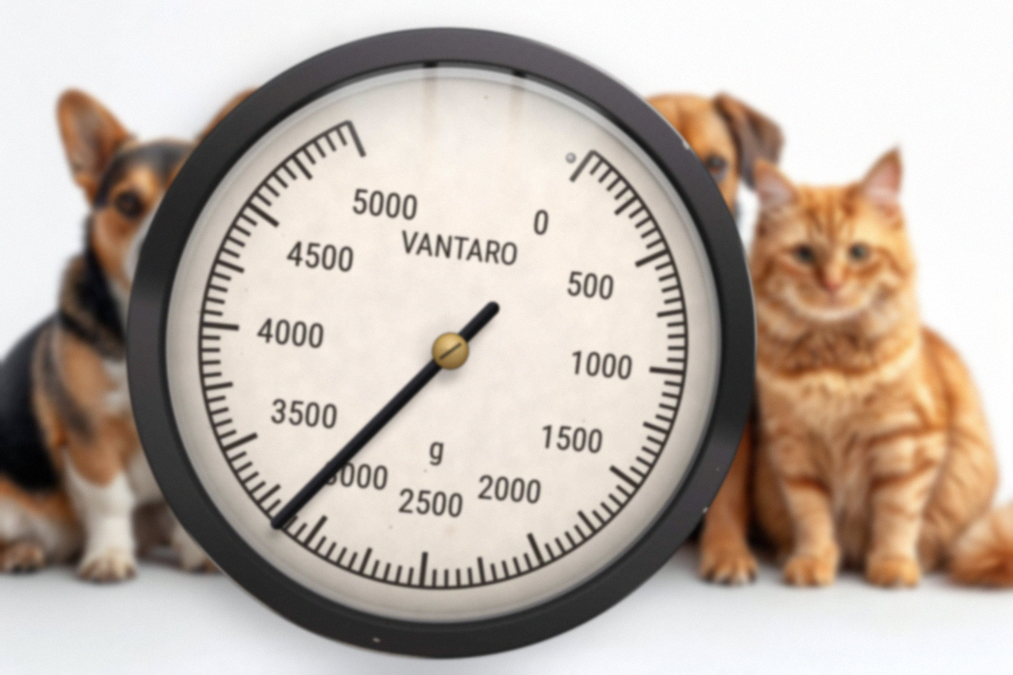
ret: 3150
